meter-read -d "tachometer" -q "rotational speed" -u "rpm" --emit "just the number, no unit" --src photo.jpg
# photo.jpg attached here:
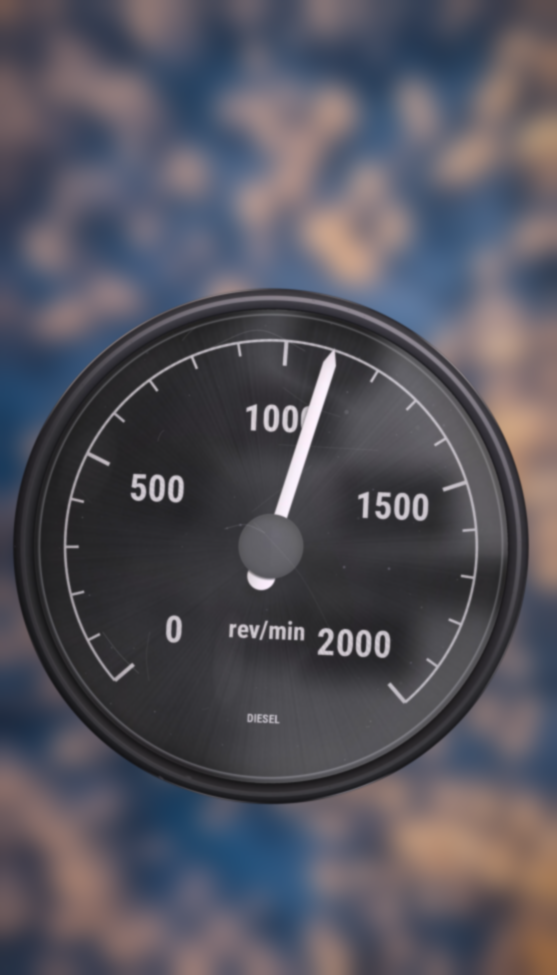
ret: 1100
